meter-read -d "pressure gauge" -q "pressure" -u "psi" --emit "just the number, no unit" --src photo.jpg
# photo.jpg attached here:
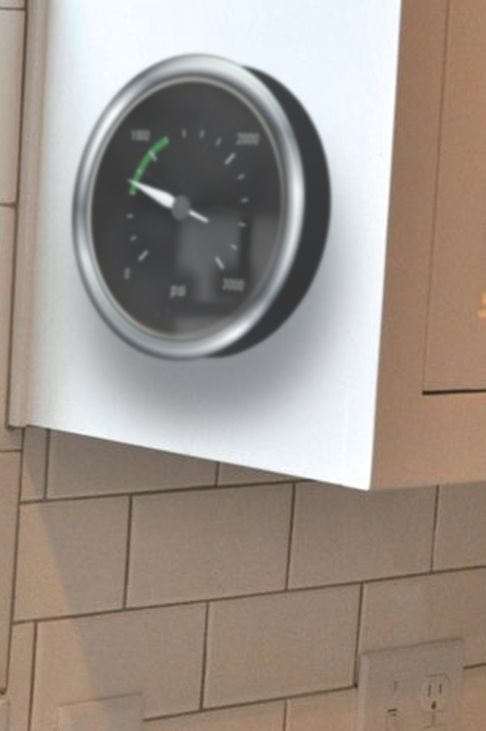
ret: 700
